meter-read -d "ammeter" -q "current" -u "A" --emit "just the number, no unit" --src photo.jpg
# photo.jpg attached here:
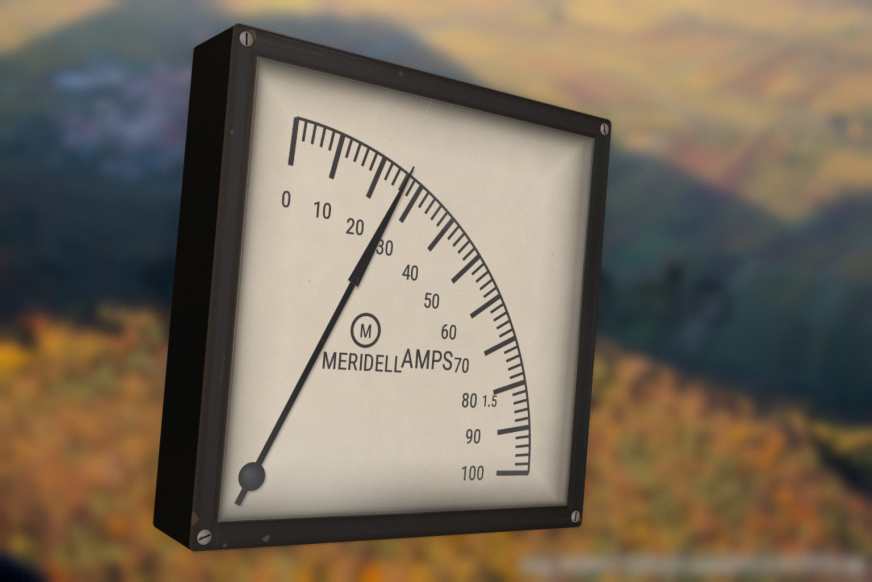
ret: 26
